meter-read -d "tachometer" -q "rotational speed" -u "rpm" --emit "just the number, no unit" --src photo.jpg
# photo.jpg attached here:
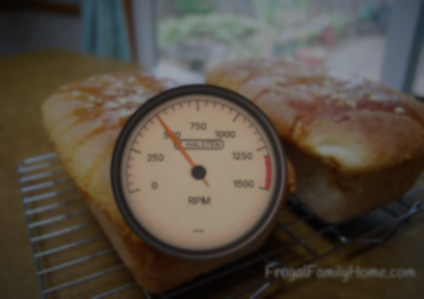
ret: 500
